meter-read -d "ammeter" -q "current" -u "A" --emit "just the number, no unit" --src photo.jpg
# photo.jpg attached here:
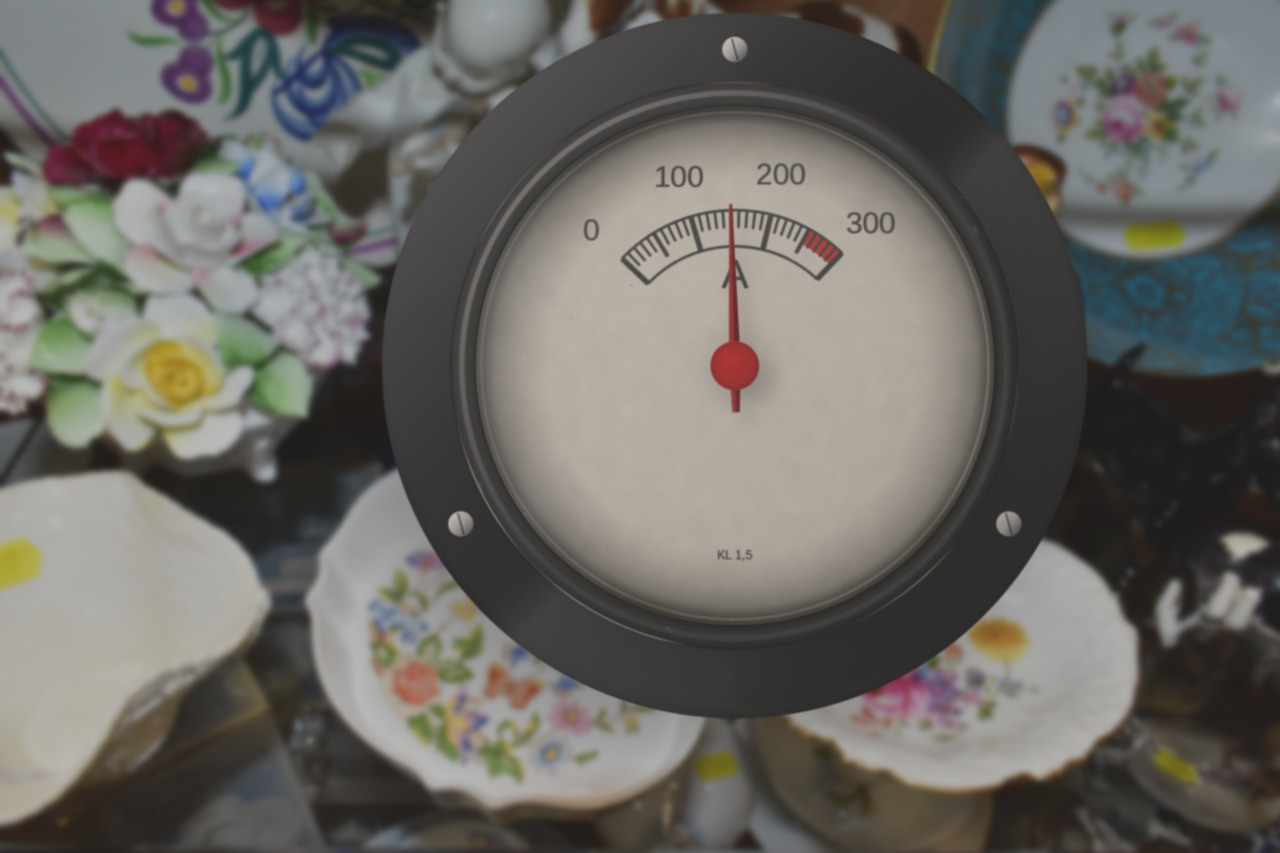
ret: 150
